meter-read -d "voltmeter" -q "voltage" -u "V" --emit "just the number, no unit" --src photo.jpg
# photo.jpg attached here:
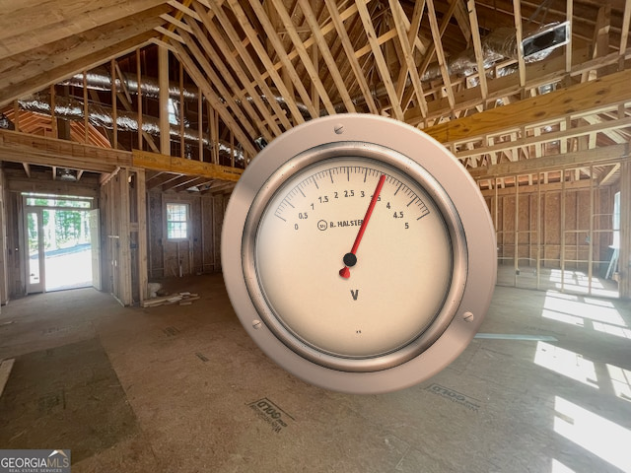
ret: 3.5
